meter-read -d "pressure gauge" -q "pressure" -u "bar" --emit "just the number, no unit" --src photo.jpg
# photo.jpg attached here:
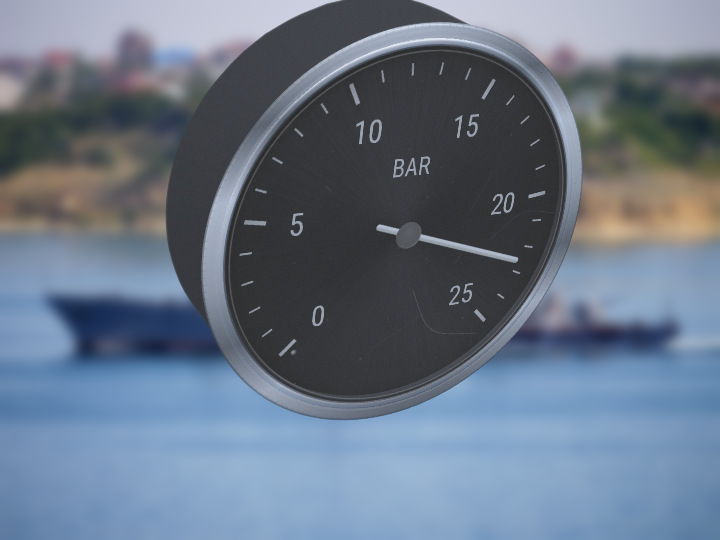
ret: 22.5
